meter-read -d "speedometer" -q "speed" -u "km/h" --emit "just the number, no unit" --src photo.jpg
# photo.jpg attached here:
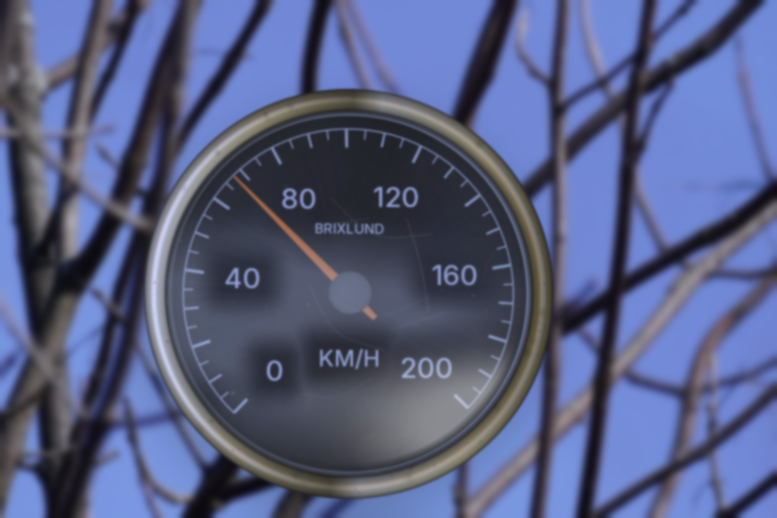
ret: 67.5
